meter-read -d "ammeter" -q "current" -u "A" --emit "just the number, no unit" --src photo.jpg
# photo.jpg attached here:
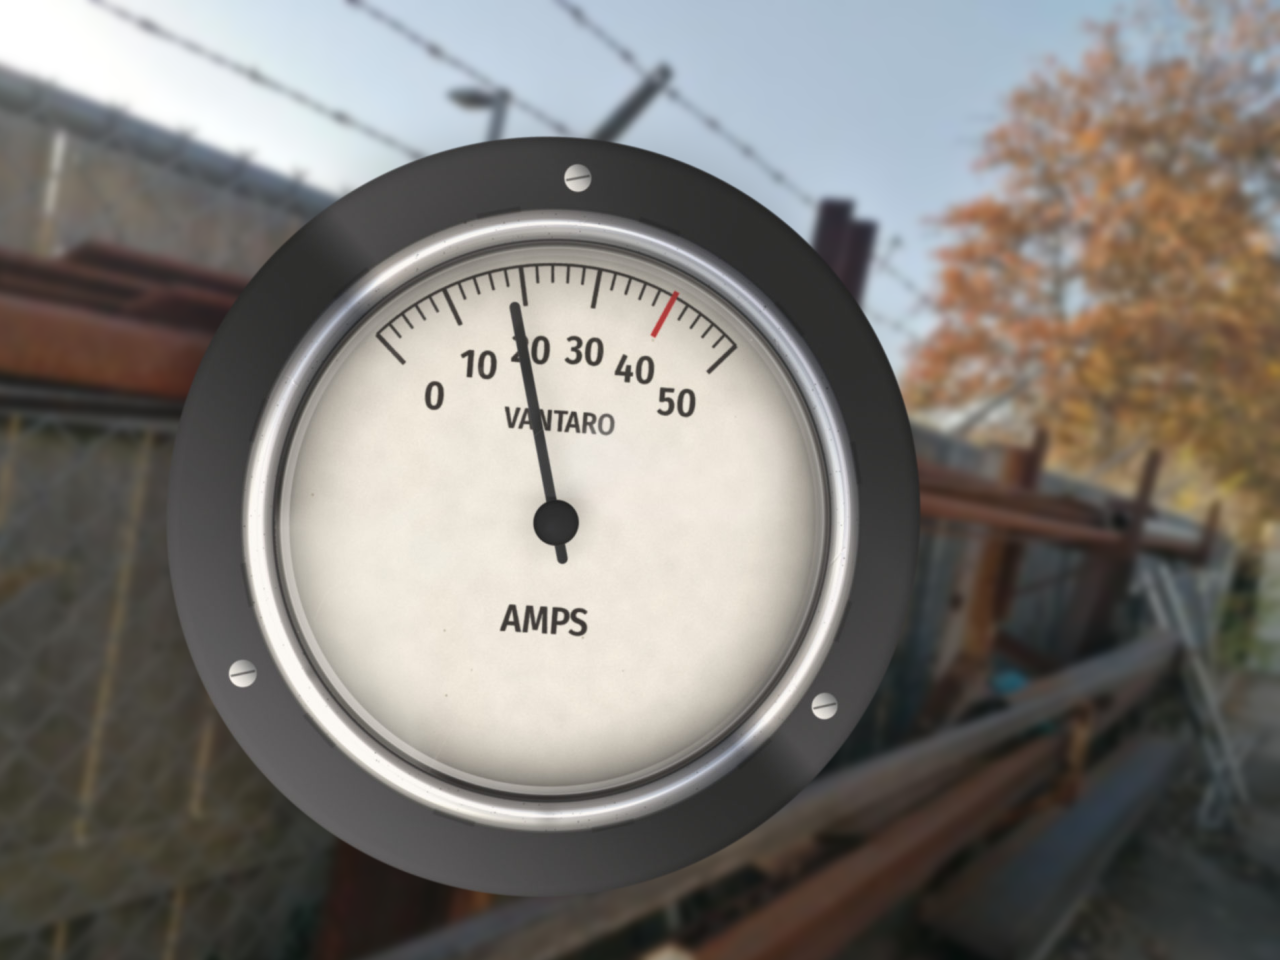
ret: 18
